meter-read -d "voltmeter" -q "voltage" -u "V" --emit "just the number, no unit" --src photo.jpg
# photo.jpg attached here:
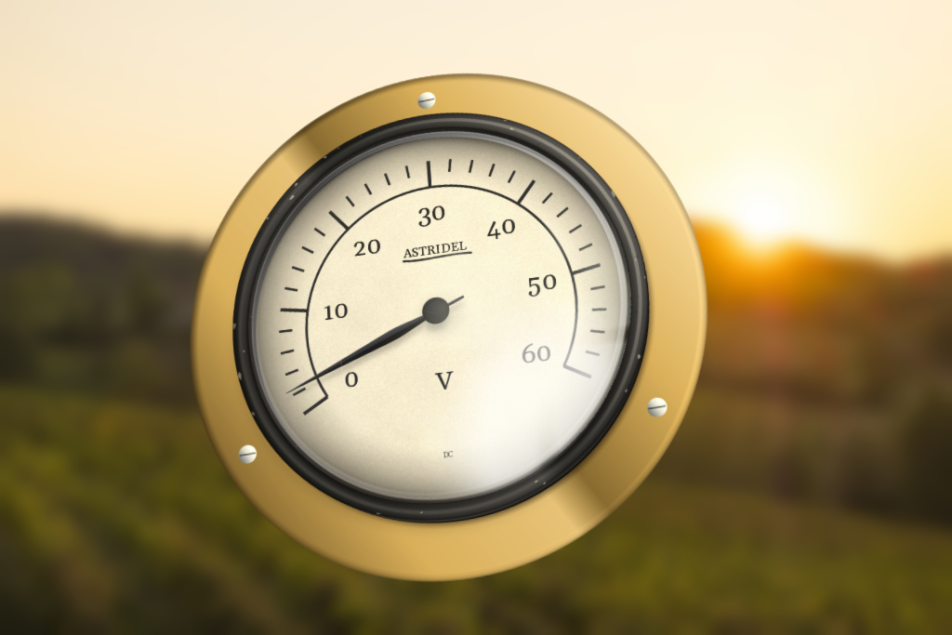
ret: 2
